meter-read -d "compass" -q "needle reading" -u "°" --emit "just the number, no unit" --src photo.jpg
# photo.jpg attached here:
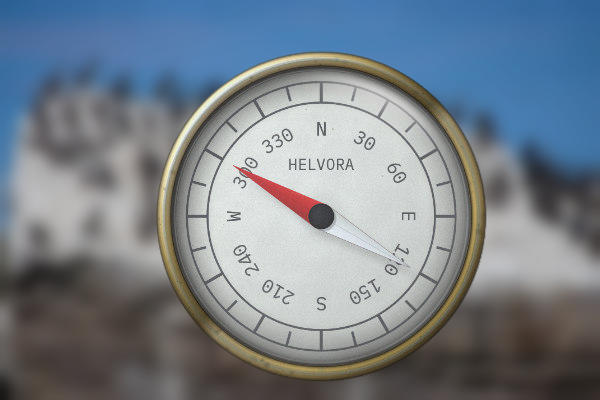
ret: 300
